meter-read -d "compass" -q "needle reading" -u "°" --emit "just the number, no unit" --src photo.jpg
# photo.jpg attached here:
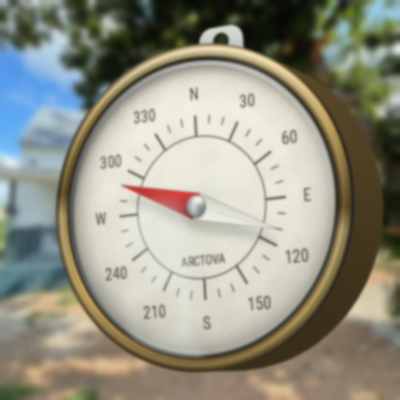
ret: 290
